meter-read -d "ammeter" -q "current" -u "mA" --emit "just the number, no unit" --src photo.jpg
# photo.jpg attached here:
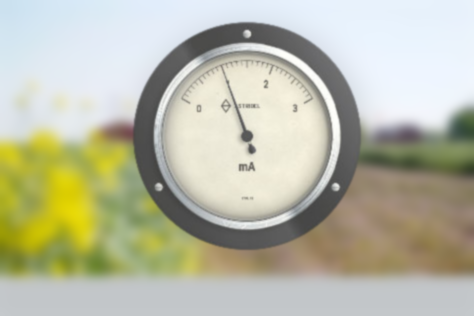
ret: 1
